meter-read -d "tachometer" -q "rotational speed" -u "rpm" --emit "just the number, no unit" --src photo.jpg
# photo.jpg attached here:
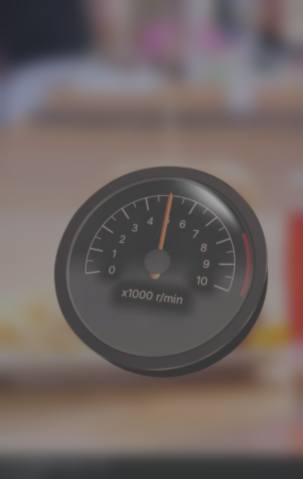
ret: 5000
